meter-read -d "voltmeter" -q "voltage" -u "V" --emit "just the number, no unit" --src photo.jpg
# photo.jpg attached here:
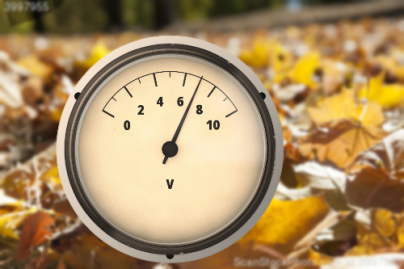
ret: 7
